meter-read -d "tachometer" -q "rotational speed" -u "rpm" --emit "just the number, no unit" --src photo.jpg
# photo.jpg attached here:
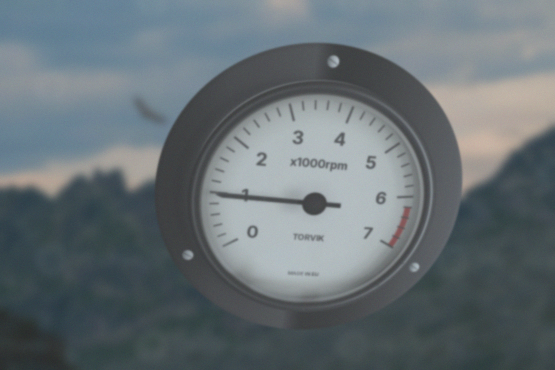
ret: 1000
